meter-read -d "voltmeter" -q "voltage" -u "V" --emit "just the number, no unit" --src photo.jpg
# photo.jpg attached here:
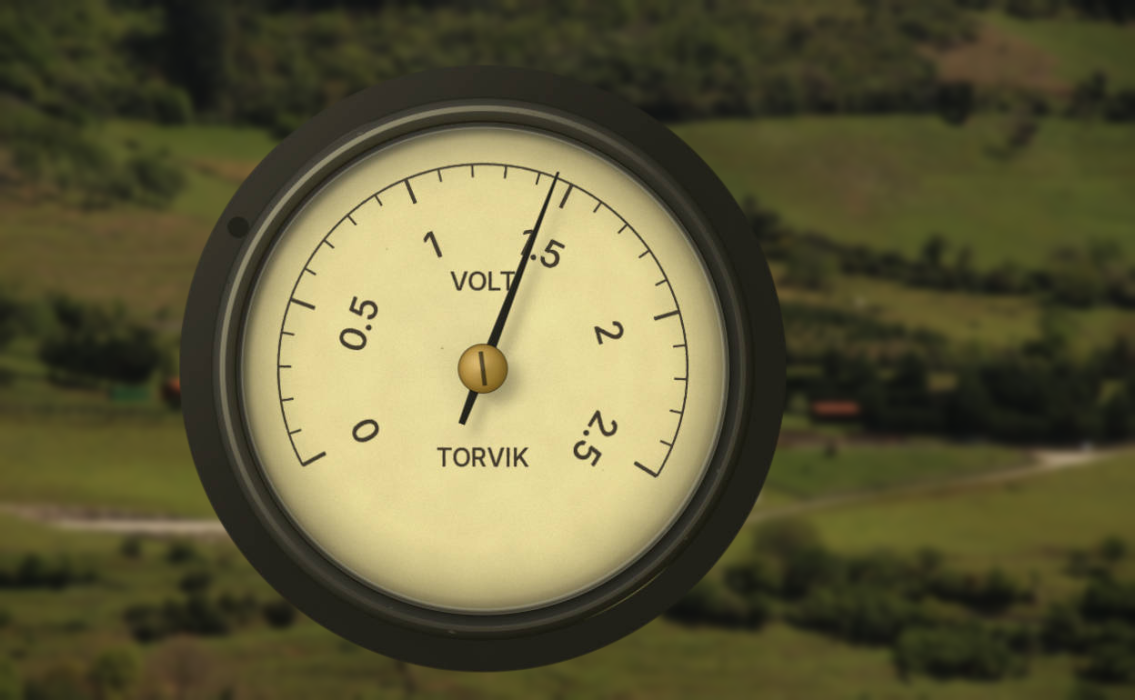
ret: 1.45
